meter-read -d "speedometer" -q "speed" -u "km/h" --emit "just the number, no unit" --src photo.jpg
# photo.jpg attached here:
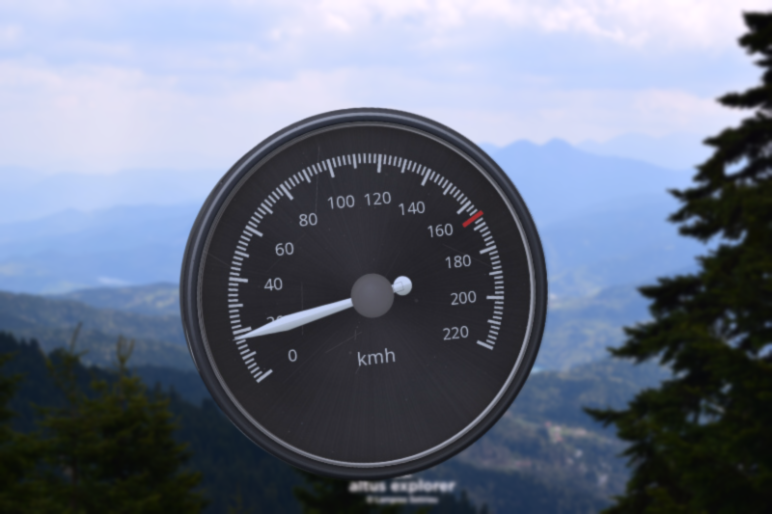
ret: 18
